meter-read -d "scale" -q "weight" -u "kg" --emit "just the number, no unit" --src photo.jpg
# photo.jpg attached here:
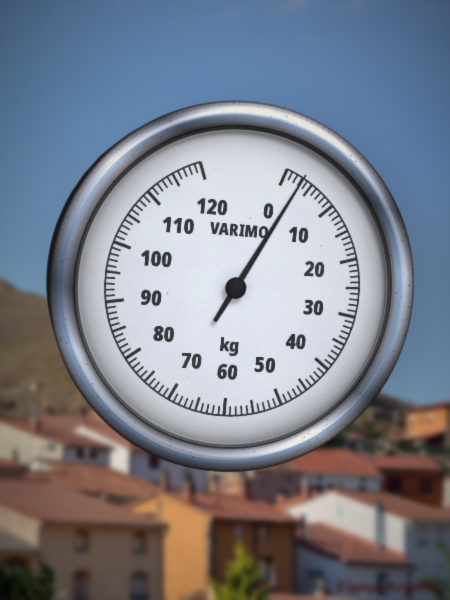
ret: 3
